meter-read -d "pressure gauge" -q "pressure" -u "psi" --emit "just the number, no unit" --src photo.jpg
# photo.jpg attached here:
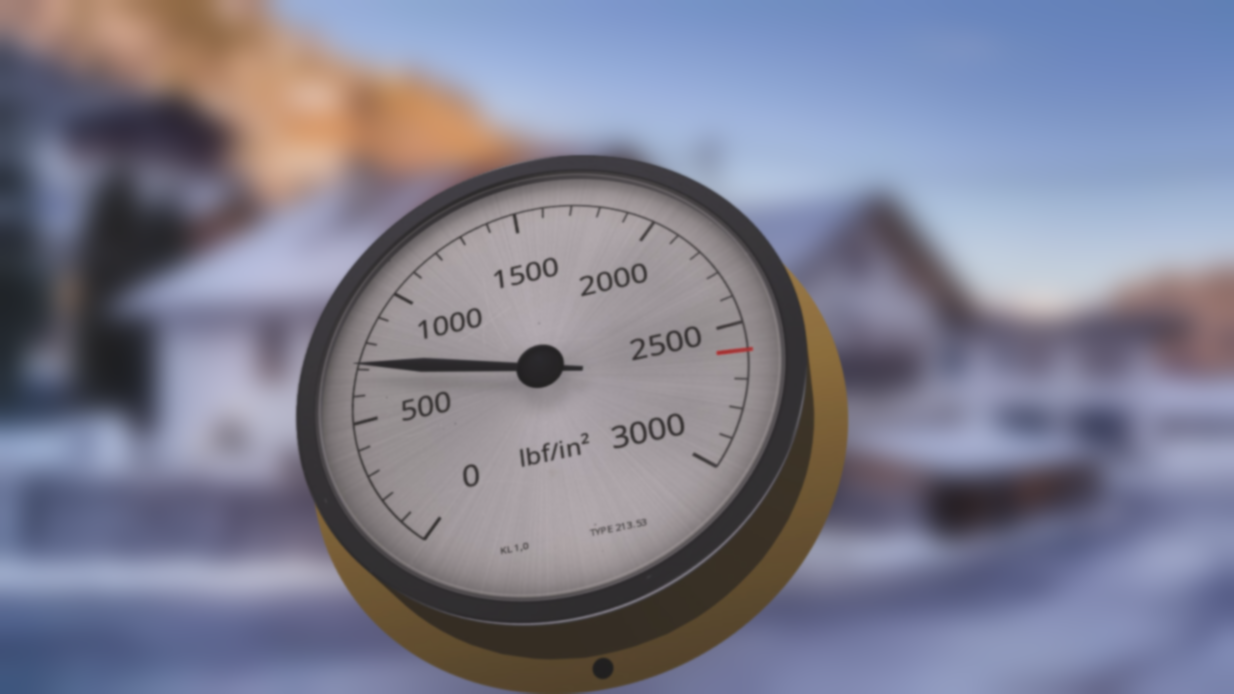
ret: 700
